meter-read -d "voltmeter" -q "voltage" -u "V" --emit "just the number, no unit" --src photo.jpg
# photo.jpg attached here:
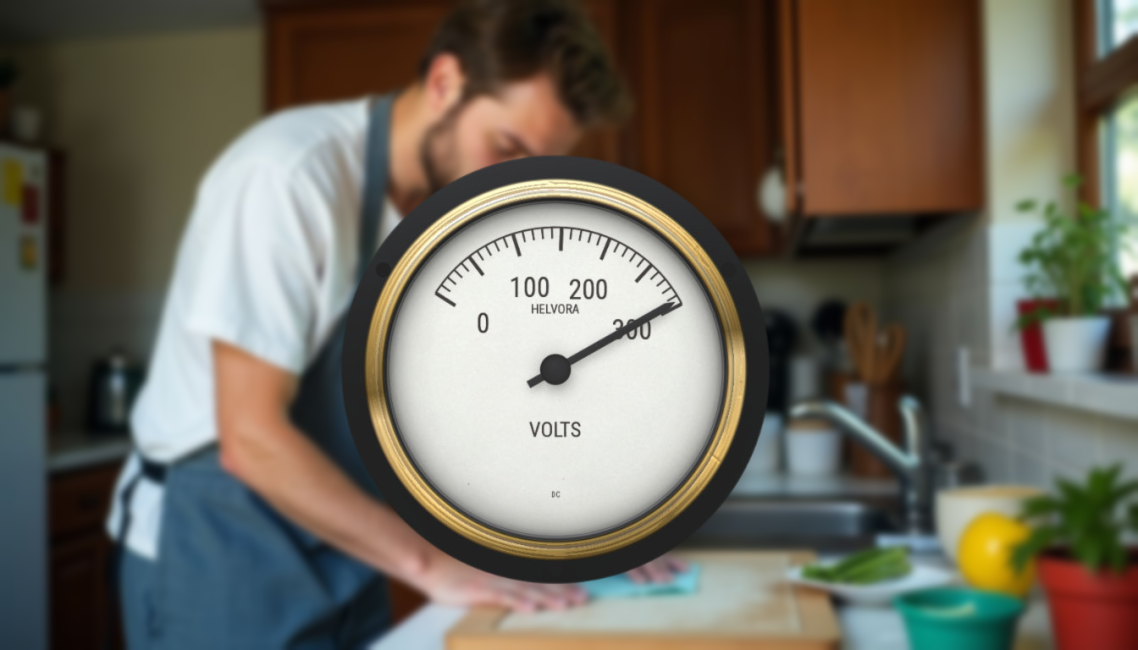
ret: 295
